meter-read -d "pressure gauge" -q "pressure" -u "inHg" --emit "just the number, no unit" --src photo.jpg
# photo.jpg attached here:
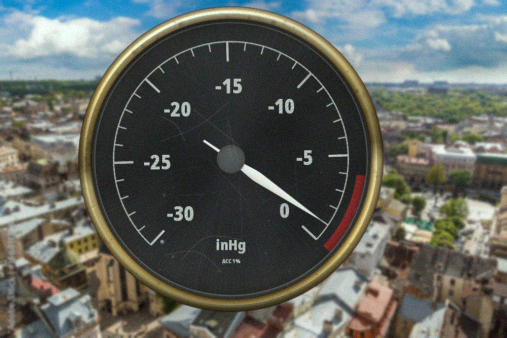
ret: -1
